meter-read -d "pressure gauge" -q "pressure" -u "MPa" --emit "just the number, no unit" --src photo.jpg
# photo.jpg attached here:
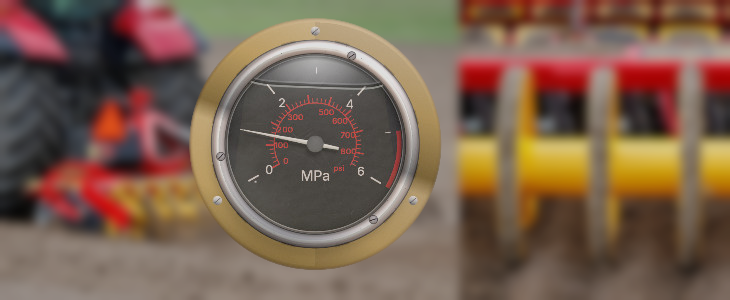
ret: 1
